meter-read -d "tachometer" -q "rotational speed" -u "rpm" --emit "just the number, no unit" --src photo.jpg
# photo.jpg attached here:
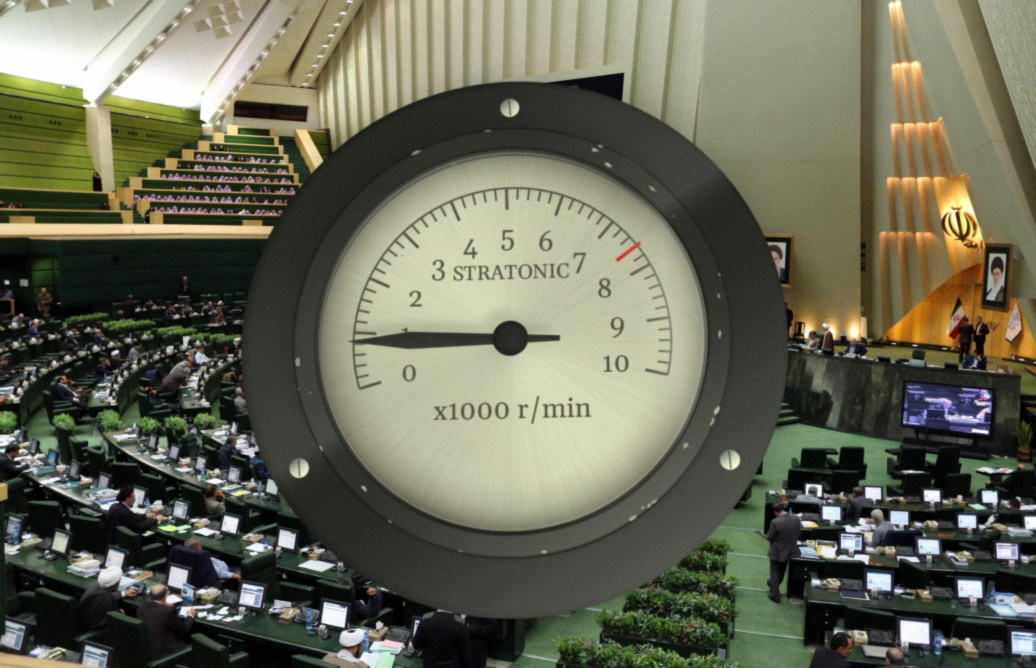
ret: 800
